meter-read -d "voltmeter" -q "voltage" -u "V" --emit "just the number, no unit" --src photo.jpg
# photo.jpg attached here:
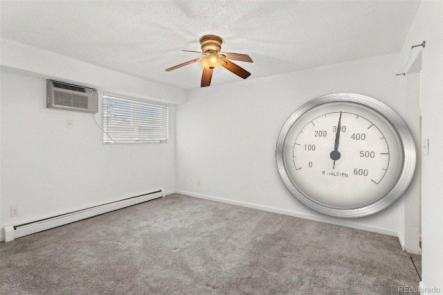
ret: 300
